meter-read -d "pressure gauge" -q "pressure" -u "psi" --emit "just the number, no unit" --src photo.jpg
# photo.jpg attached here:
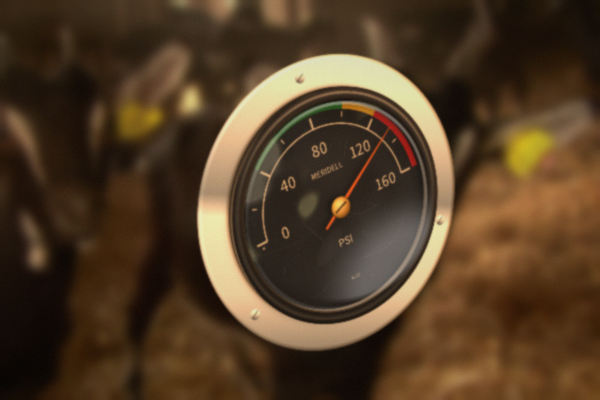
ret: 130
